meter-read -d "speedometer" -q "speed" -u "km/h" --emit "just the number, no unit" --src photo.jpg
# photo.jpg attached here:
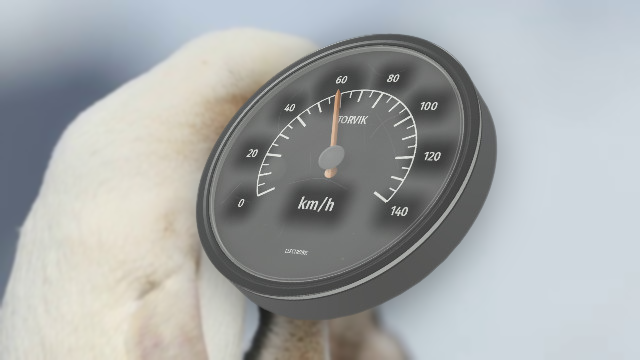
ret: 60
